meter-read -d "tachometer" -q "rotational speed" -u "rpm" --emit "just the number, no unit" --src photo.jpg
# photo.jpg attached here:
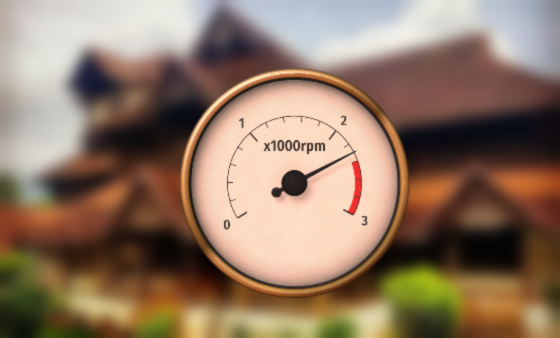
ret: 2300
